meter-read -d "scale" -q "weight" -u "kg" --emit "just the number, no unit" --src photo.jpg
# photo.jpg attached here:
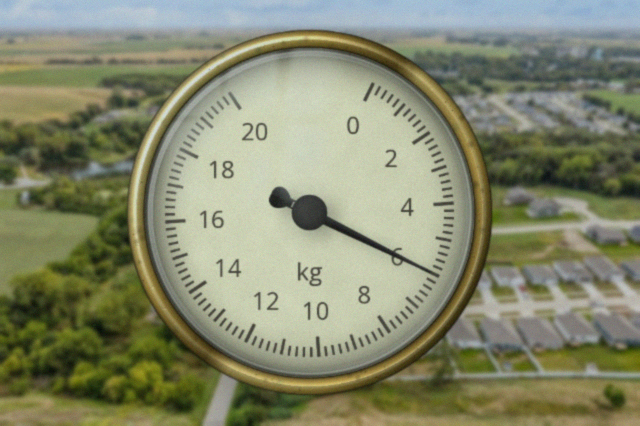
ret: 6
